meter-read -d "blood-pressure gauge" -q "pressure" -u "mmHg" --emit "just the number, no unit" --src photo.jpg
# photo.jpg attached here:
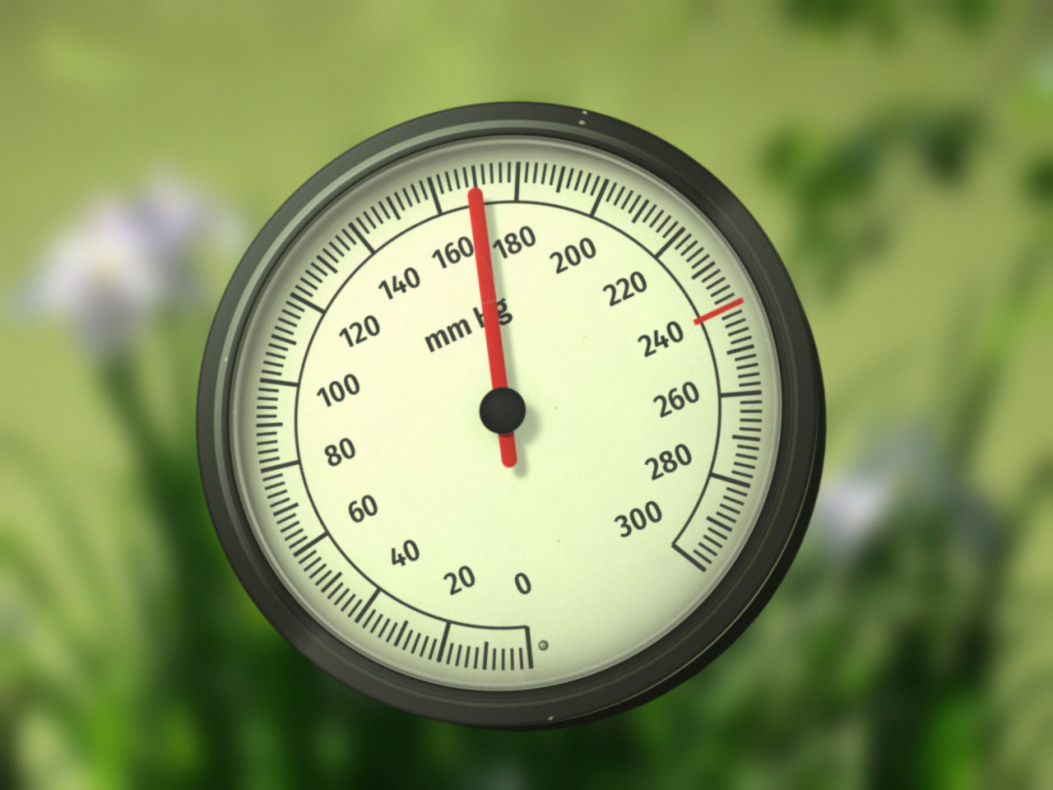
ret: 170
